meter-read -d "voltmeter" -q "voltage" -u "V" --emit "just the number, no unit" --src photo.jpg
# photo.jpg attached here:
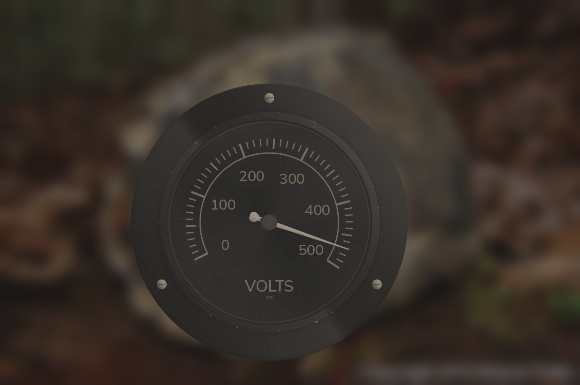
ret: 470
